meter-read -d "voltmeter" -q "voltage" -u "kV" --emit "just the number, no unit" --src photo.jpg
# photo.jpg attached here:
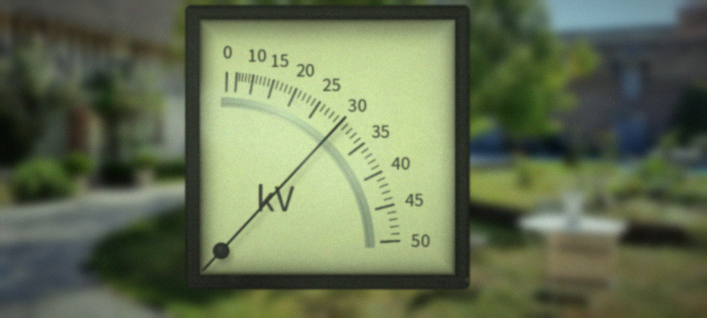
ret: 30
